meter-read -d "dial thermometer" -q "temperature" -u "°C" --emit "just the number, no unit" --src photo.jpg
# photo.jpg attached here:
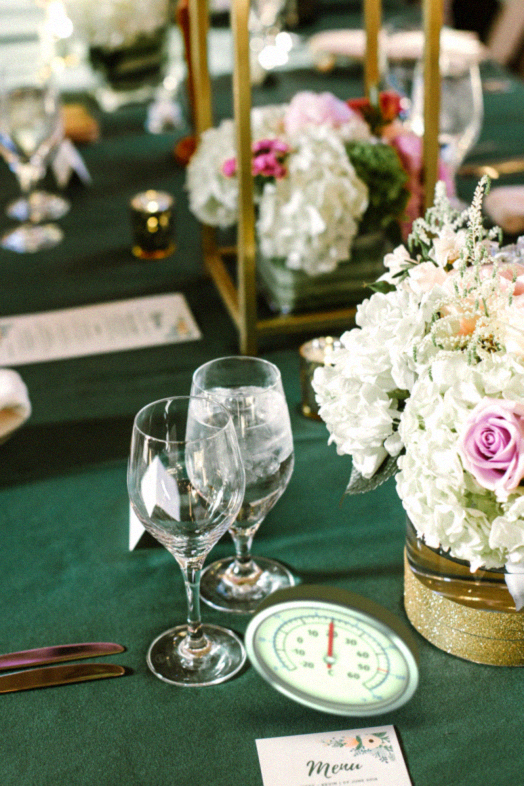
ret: 20
